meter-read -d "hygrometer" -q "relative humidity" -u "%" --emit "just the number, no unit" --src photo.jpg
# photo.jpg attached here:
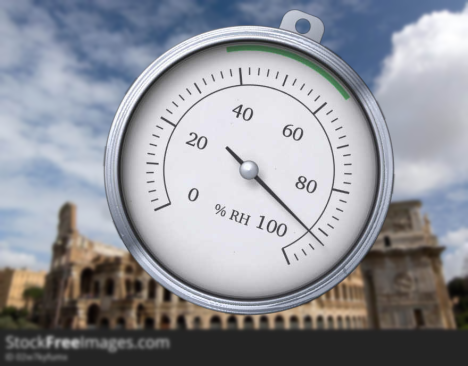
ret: 92
